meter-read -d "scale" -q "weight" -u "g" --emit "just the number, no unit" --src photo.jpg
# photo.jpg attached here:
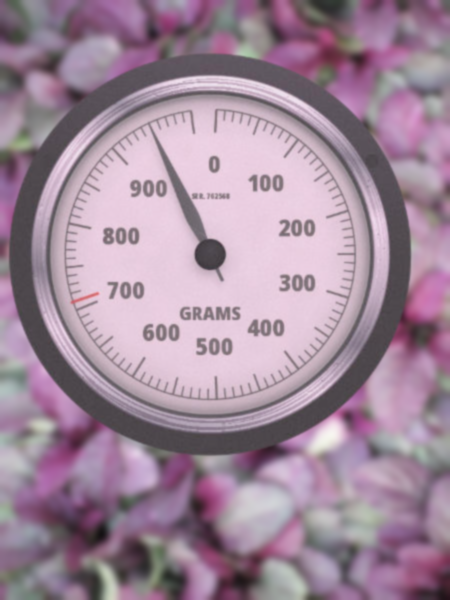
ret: 950
